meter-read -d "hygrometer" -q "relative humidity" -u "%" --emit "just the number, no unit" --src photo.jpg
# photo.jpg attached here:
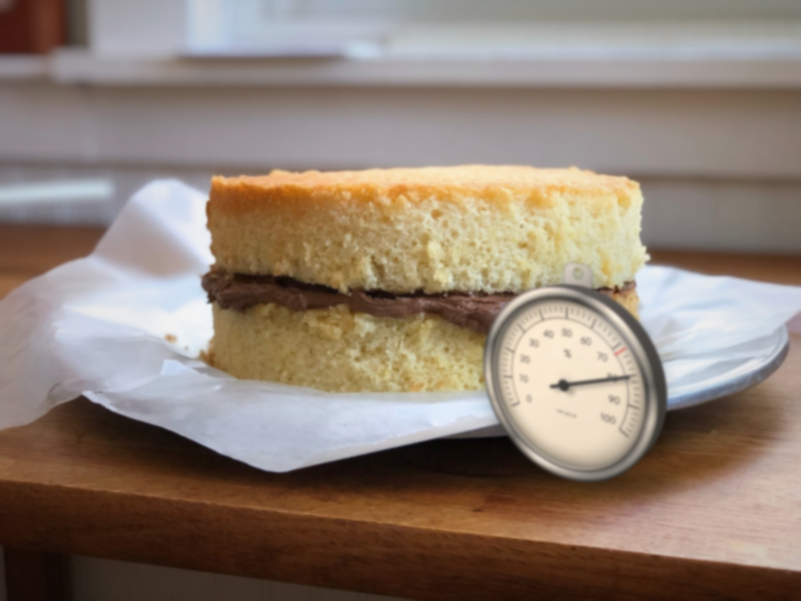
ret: 80
